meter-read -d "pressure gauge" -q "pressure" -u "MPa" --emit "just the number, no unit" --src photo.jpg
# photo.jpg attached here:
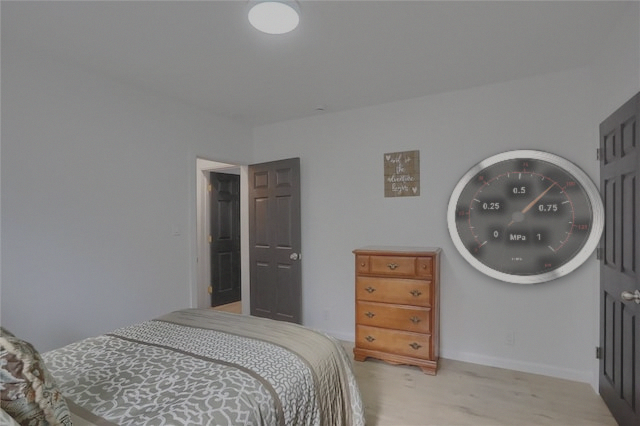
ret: 0.65
